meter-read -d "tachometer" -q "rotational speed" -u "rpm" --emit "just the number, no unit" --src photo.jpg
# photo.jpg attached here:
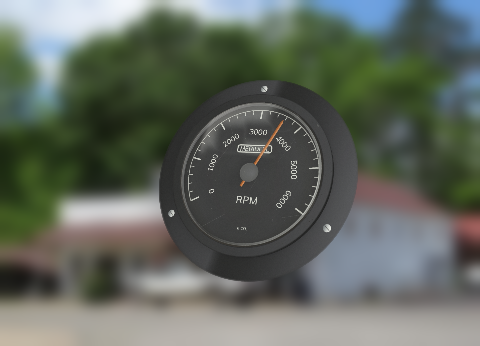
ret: 3600
